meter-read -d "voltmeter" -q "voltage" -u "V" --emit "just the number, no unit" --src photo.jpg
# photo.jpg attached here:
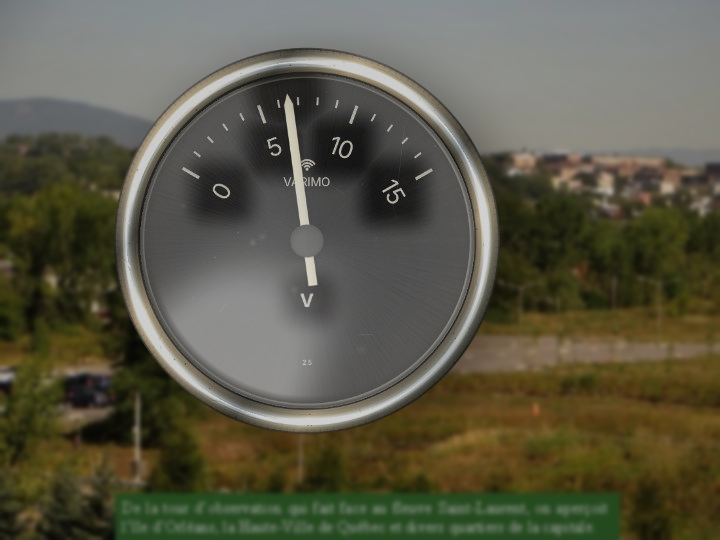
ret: 6.5
